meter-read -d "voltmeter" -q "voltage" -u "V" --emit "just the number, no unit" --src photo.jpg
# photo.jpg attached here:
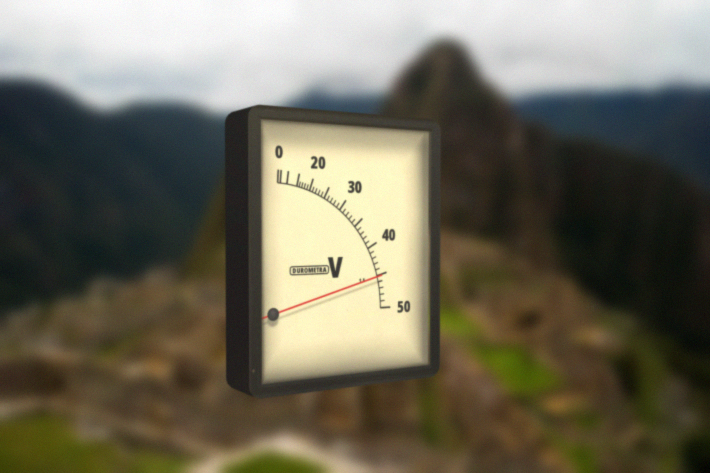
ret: 45
